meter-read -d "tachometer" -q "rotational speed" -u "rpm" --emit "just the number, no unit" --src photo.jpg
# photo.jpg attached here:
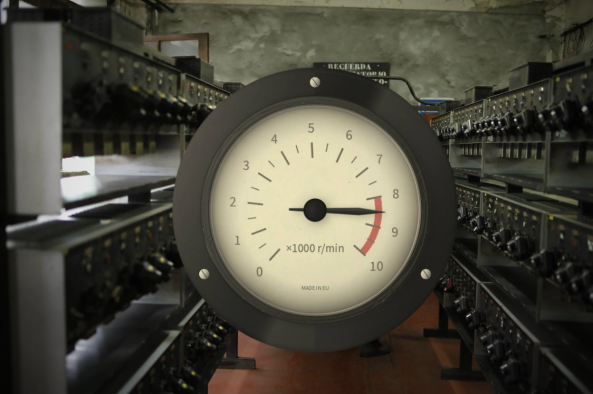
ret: 8500
